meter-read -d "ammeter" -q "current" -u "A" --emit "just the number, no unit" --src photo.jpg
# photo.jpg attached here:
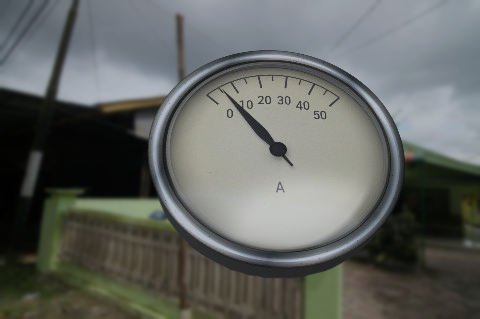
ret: 5
